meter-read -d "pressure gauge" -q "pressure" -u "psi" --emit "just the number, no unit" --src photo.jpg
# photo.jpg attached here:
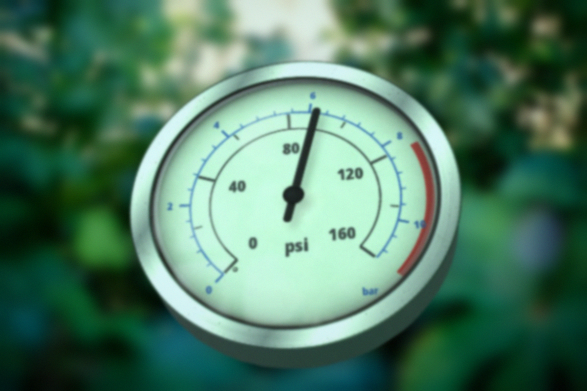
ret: 90
